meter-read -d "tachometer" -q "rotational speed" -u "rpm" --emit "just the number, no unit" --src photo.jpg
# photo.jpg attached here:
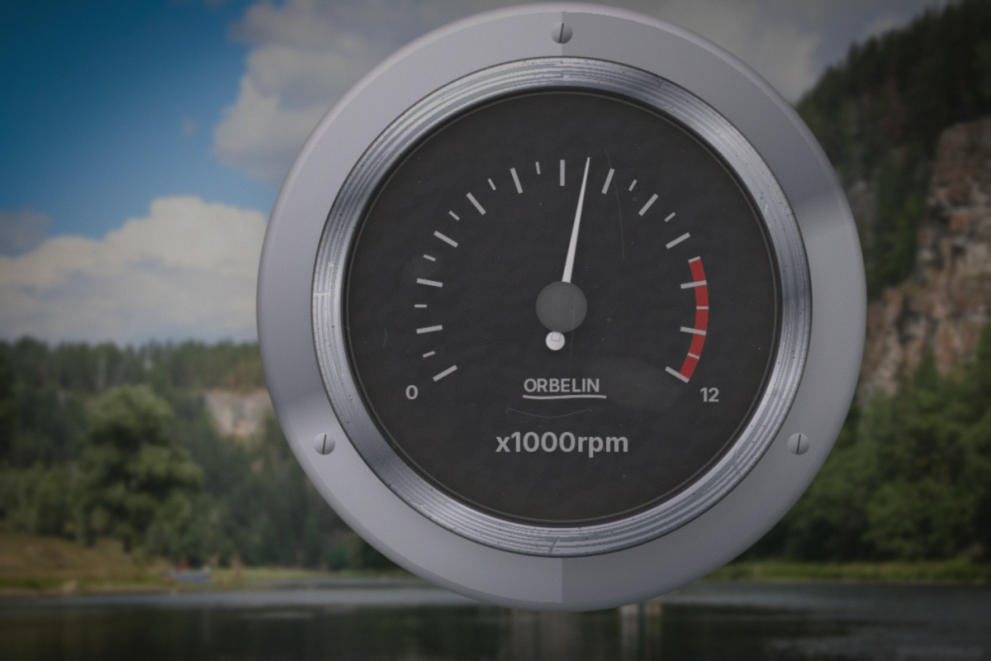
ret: 6500
